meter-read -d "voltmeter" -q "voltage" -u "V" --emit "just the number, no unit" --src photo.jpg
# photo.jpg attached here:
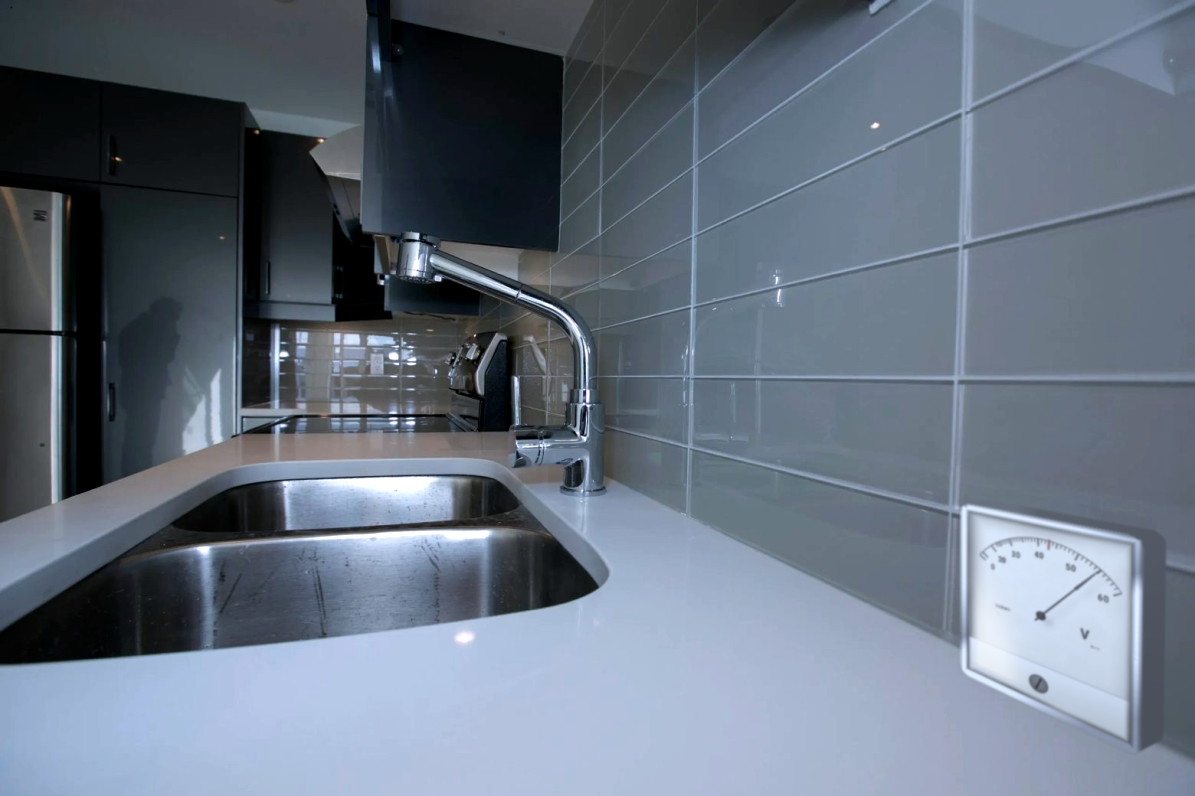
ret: 55
